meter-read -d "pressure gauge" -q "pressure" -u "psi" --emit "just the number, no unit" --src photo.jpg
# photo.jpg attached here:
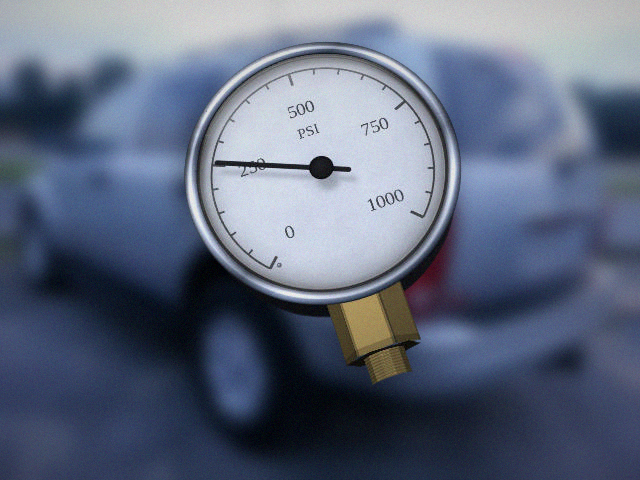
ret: 250
